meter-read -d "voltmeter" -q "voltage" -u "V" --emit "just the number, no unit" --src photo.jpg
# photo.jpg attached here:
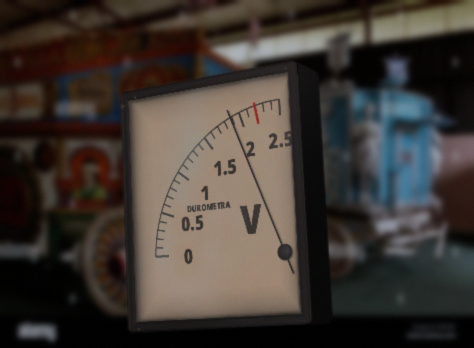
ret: 1.9
